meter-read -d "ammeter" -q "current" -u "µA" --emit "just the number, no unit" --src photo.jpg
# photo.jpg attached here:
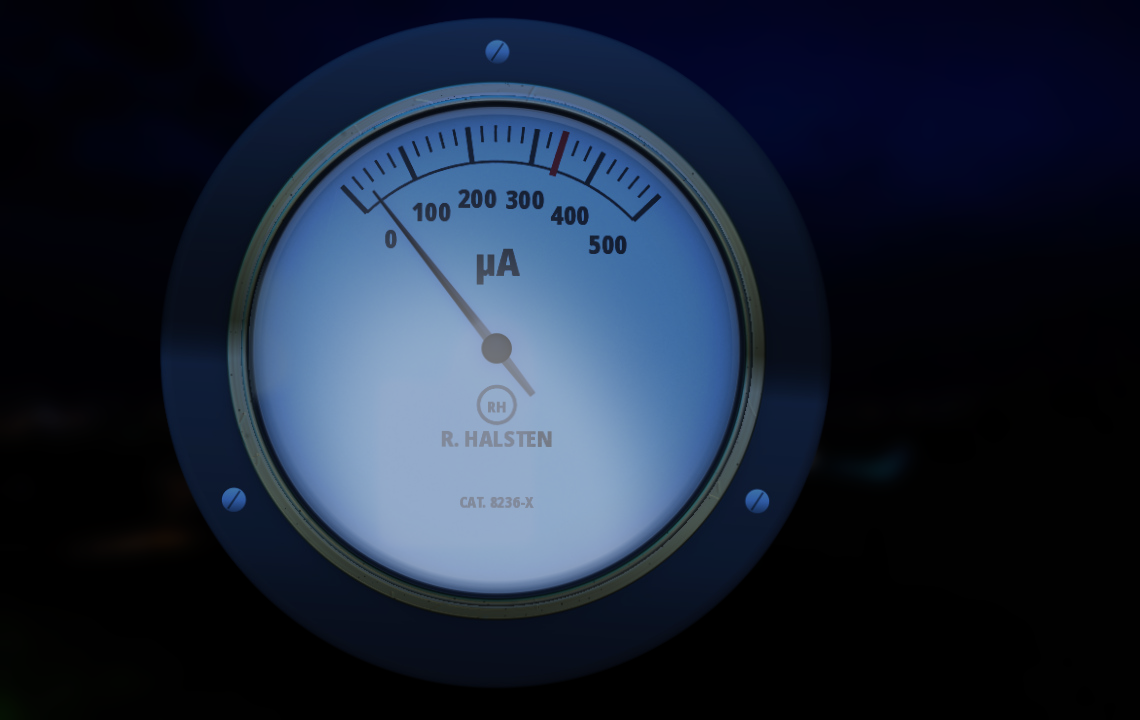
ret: 30
